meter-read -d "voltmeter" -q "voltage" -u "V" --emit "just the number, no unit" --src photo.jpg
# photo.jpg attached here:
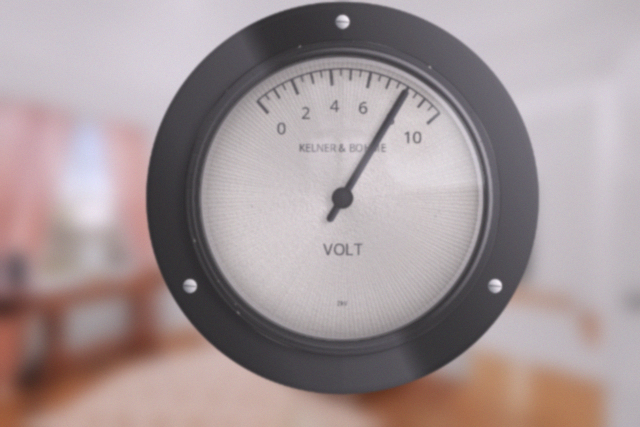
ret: 8
